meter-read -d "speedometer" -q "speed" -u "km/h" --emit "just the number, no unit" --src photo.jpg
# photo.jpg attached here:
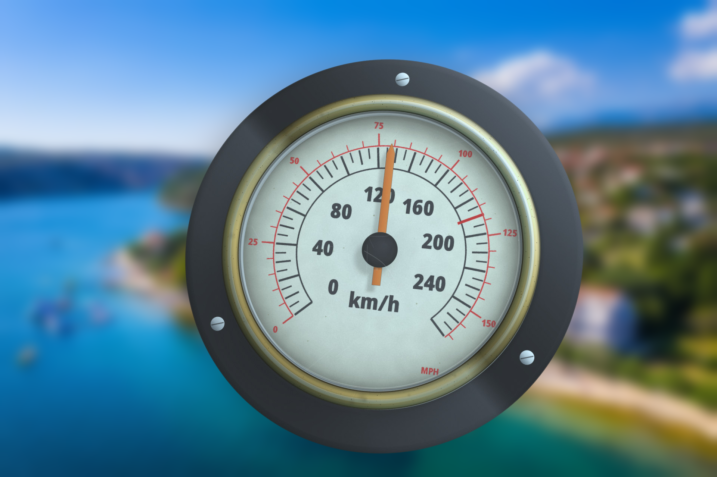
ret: 127.5
